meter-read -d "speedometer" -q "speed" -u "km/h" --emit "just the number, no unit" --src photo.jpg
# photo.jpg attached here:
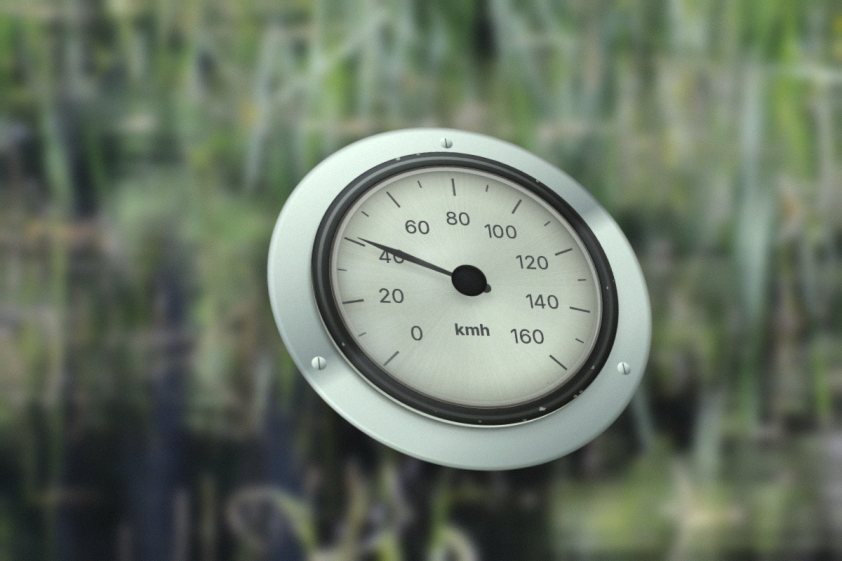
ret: 40
